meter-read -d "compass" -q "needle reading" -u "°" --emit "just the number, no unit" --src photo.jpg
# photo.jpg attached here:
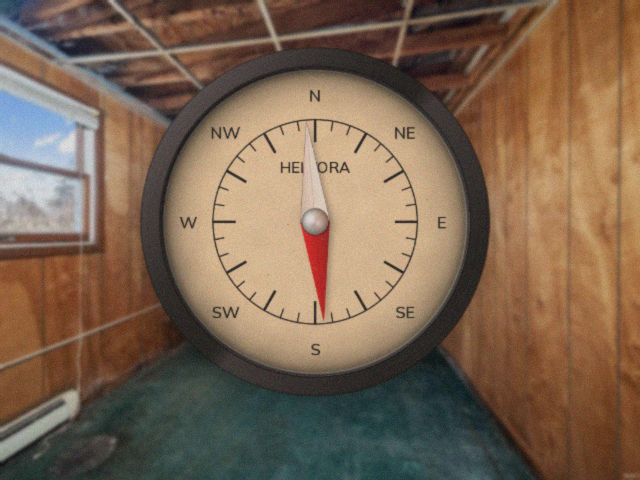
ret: 175
